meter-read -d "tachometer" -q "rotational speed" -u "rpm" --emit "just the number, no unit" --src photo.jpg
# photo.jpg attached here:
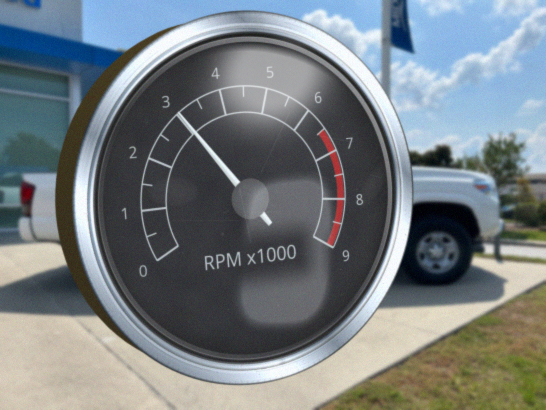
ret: 3000
